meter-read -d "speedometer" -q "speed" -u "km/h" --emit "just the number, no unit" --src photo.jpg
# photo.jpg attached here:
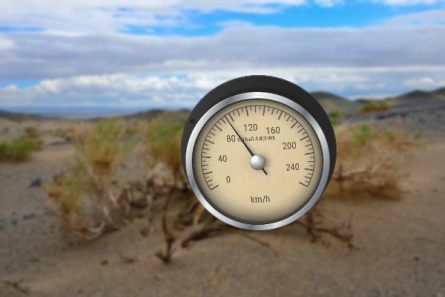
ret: 95
